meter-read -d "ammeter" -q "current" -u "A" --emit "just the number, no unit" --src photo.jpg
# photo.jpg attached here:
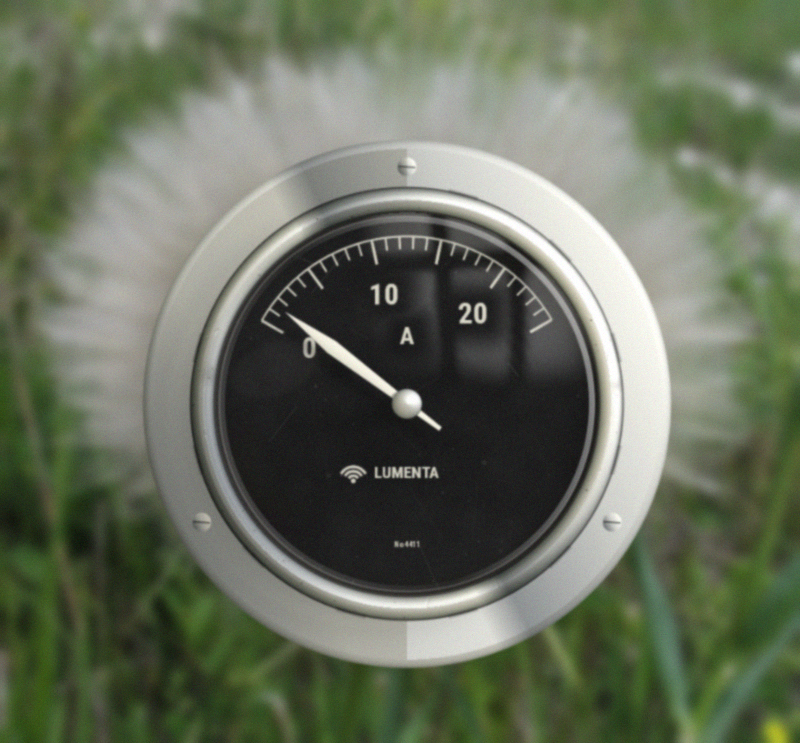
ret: 1.5
